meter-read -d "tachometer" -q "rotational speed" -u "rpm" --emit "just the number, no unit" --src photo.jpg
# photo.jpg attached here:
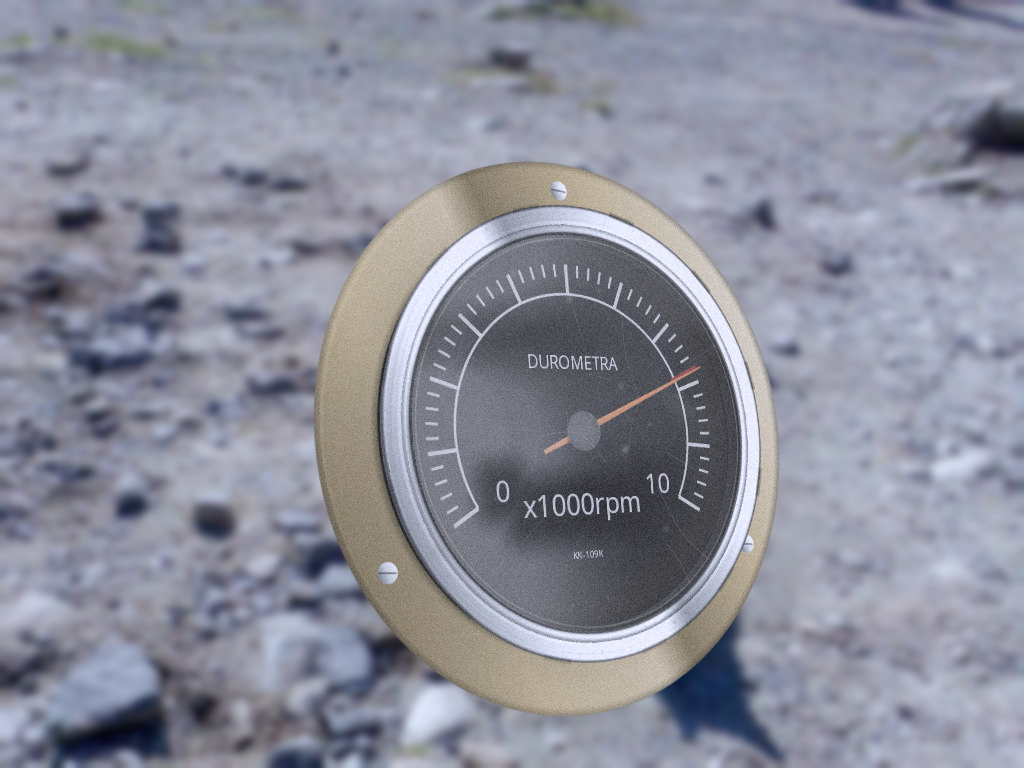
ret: 7800
